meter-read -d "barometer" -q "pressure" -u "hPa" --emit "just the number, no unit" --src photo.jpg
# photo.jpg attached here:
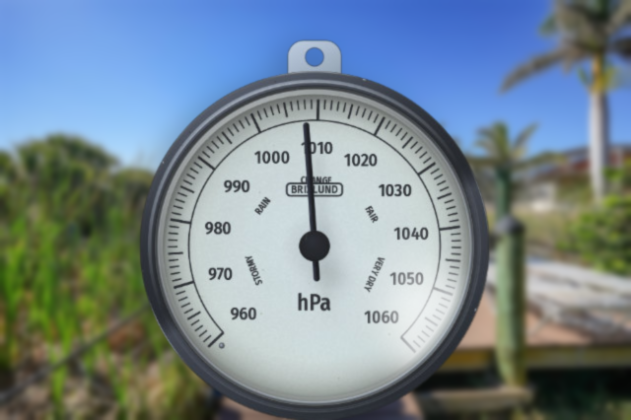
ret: 1008
